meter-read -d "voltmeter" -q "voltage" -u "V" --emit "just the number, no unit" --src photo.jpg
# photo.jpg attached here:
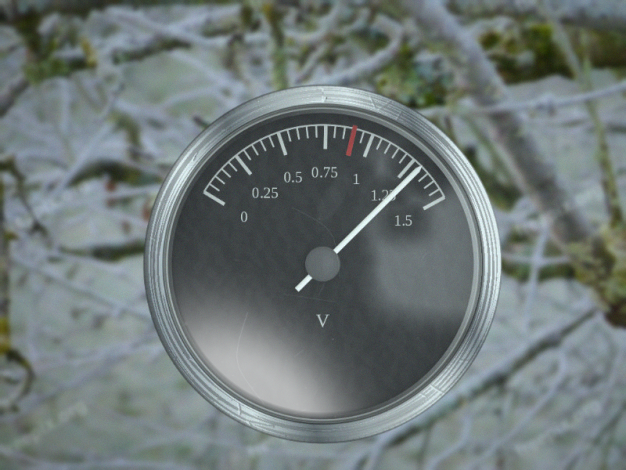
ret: 1.3
